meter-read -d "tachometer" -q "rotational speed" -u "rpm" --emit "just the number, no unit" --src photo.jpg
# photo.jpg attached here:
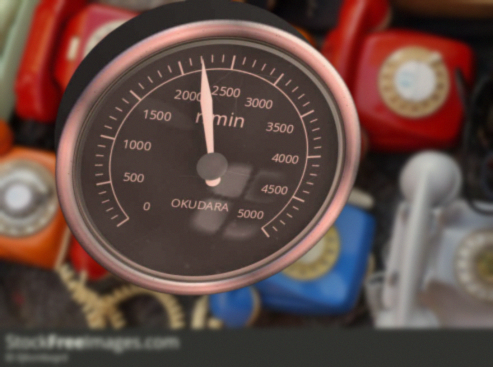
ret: 2200
